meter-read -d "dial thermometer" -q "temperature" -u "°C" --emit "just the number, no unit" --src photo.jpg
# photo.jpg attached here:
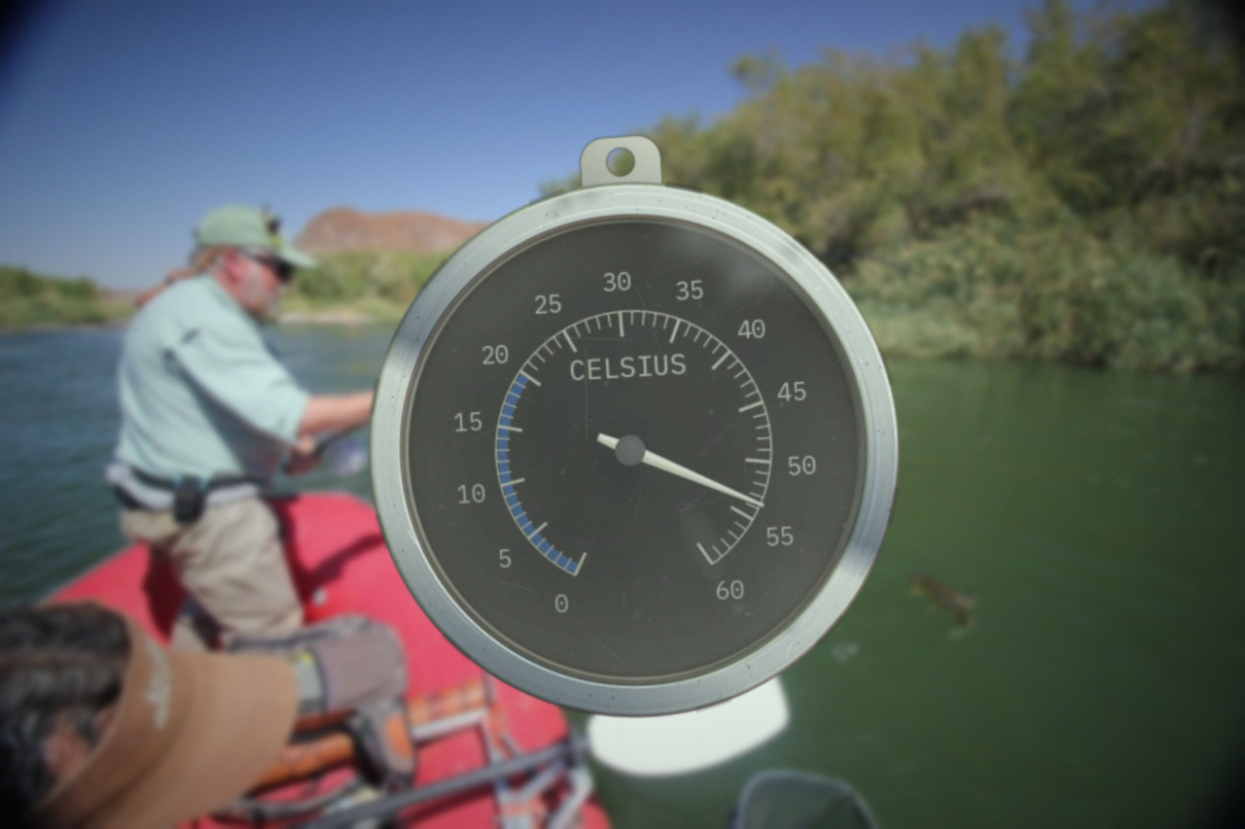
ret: 53.5
